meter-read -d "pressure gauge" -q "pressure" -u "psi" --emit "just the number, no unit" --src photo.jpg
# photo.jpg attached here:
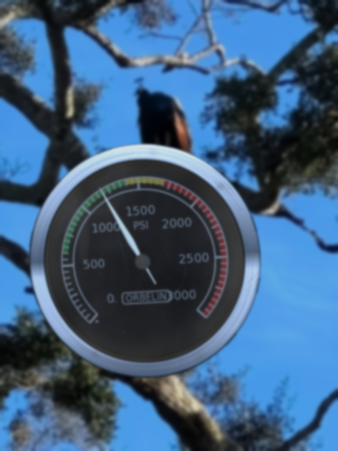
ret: 1200
